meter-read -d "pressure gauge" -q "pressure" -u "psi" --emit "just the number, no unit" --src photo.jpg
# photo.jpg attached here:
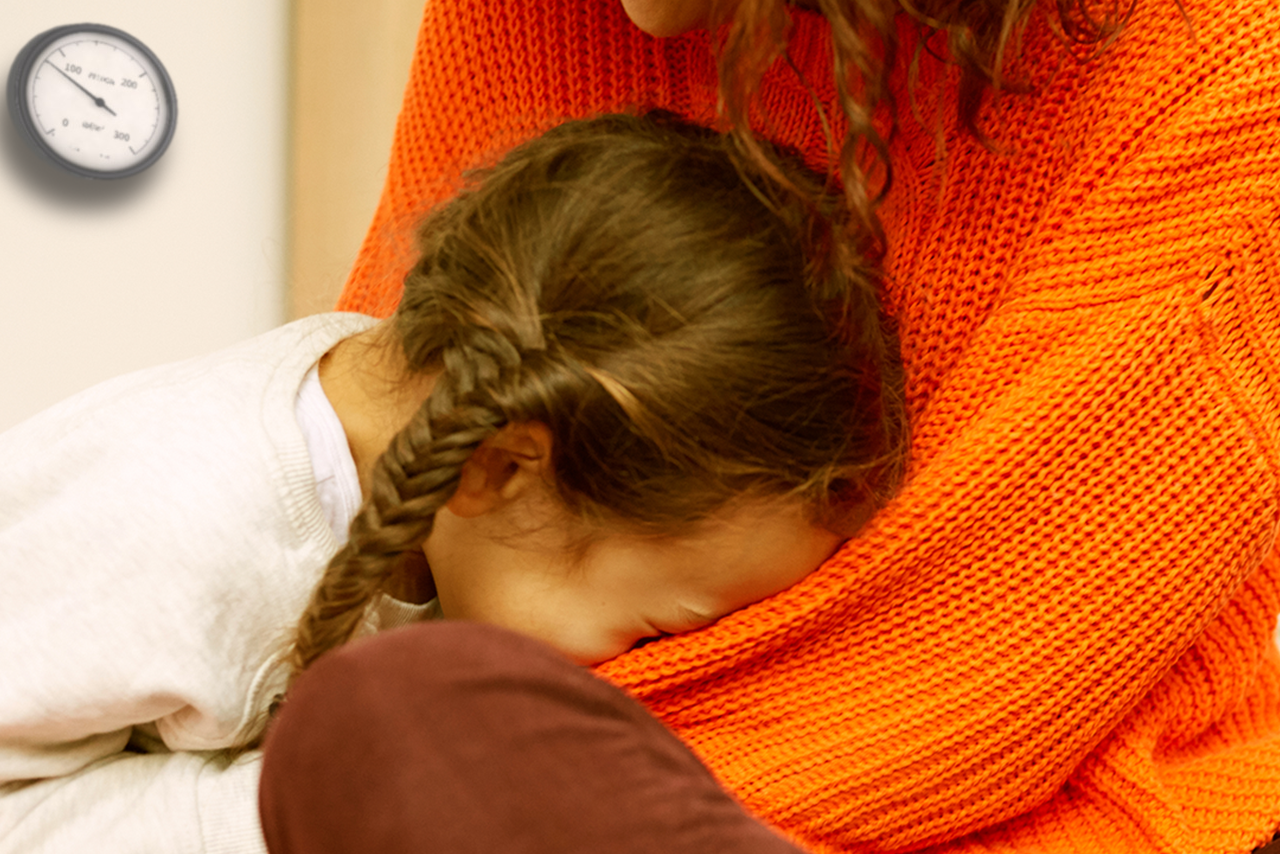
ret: 80
